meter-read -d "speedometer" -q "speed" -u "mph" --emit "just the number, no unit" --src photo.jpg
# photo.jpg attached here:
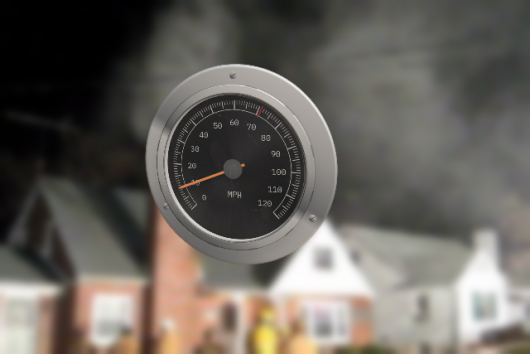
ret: 10
